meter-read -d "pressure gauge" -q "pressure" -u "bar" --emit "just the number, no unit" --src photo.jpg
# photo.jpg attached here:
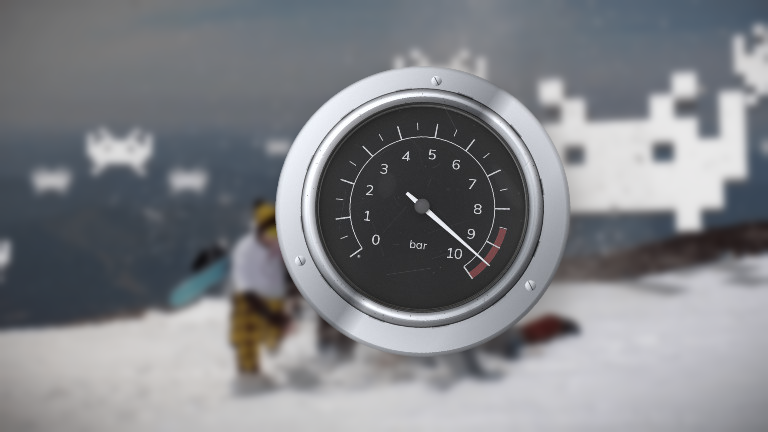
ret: 9.5
